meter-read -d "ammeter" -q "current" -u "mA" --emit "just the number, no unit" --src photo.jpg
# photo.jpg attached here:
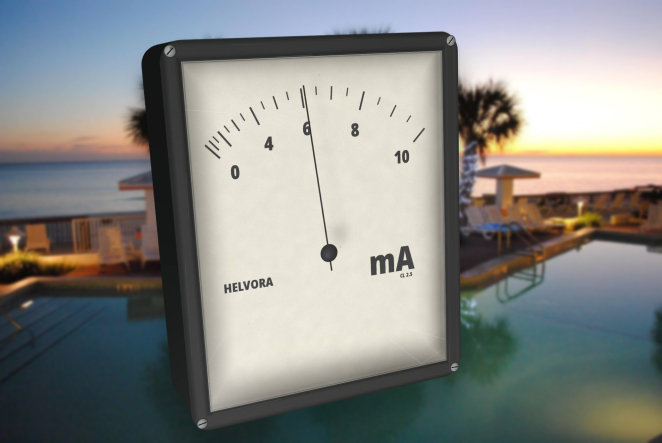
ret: 6
